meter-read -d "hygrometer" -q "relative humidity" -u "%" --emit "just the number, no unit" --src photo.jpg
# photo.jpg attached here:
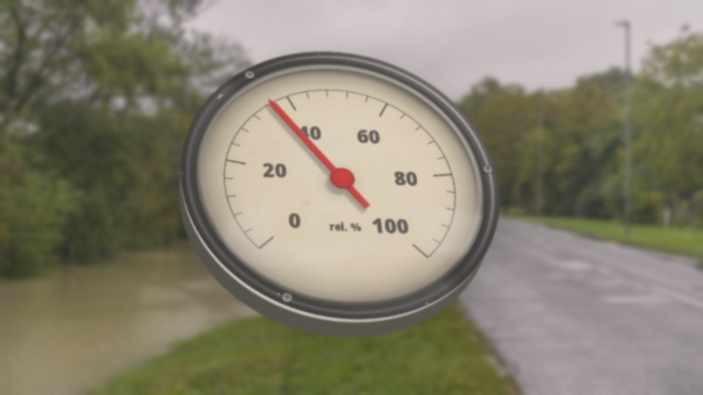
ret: 36
